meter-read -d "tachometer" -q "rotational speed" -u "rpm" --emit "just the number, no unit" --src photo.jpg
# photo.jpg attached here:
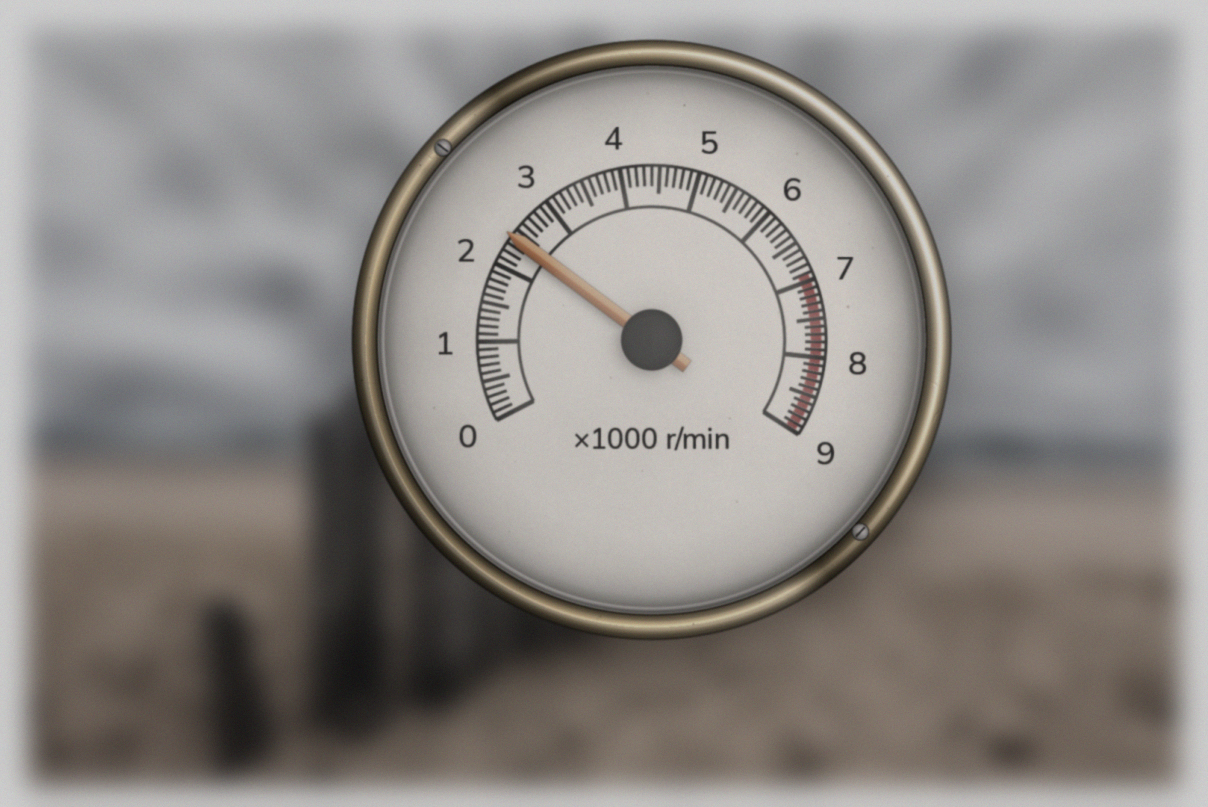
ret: 2400
